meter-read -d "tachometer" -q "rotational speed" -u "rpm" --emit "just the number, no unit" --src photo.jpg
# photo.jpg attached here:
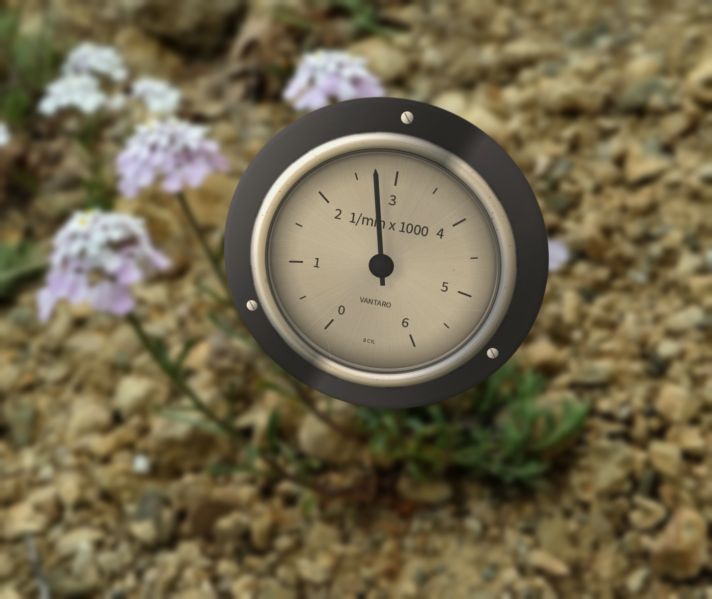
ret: 2750
